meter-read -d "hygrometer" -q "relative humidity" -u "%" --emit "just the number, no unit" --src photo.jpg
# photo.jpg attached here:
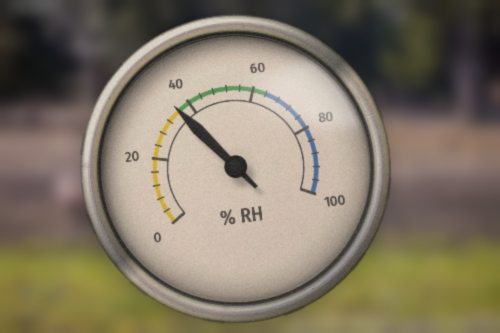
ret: 36
